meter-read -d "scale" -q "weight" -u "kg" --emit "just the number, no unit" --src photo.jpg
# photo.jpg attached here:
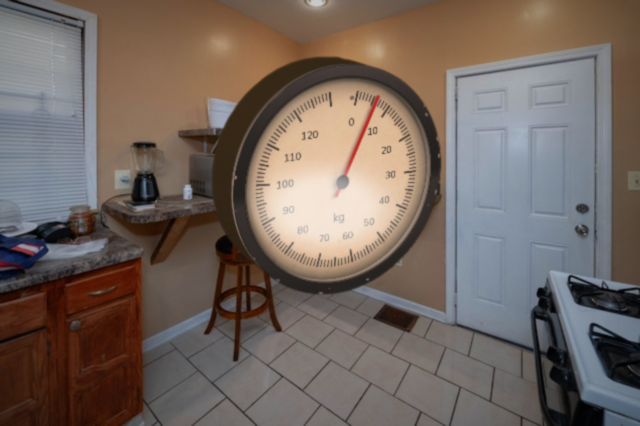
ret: 5
